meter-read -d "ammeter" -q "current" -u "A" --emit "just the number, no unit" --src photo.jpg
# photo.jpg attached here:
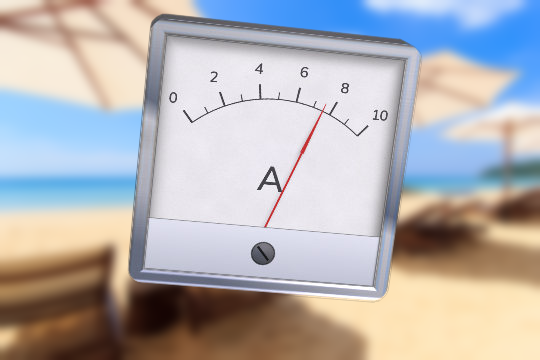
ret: 7.5
